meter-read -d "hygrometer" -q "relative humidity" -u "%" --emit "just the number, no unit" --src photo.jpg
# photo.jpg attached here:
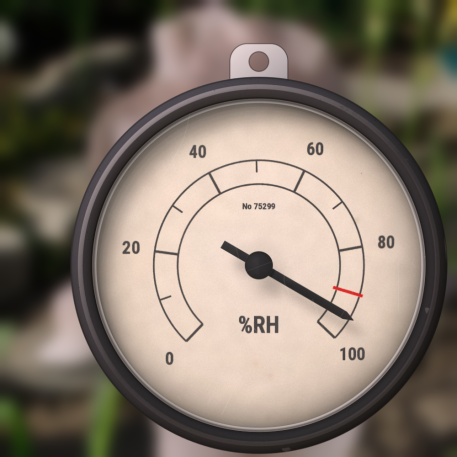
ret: 95
